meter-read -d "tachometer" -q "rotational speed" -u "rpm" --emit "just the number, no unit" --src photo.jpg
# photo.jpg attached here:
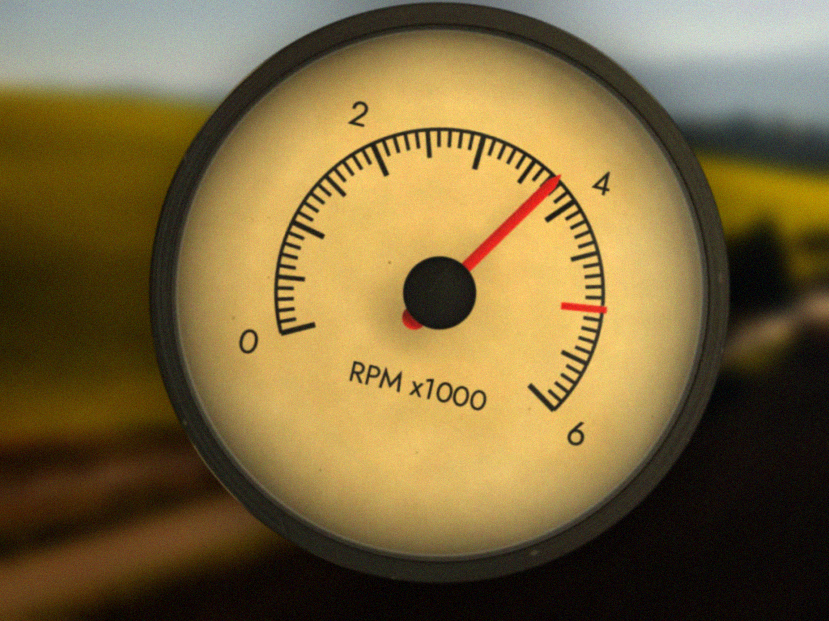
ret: 3750
